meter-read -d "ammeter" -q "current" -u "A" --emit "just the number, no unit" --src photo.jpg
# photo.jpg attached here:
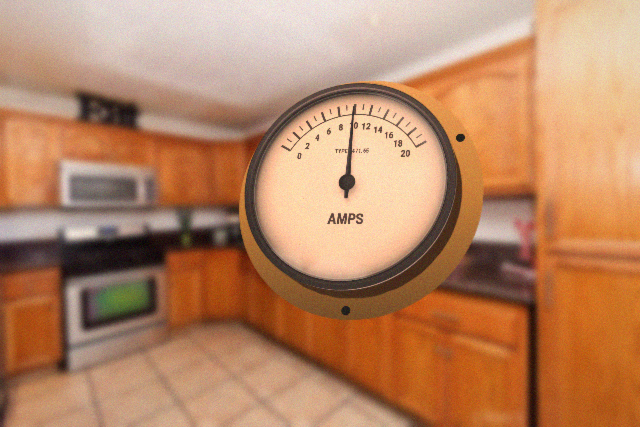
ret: 10
